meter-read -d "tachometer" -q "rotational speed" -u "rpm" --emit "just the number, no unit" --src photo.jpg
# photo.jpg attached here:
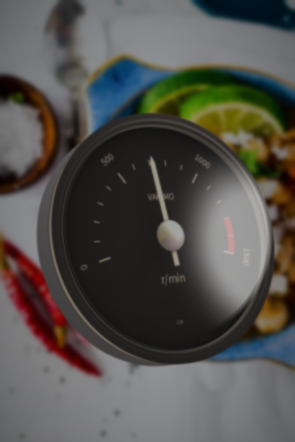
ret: 700
